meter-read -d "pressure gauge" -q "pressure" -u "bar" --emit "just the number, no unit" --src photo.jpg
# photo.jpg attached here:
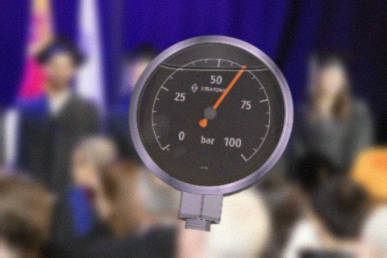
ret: 60
